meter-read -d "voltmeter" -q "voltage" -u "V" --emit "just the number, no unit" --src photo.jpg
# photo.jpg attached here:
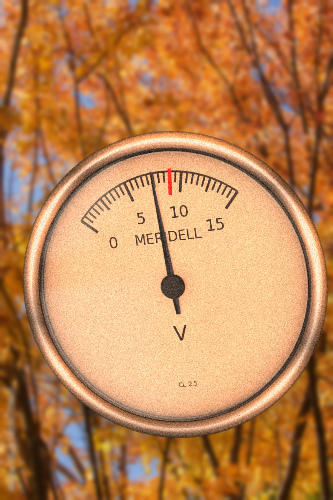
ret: 7.5
